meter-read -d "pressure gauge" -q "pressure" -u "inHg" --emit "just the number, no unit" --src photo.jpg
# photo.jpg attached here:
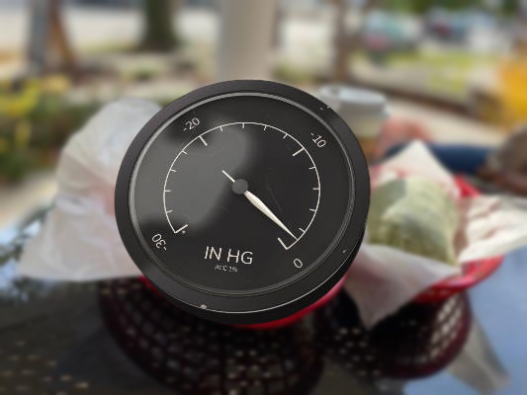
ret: -1
